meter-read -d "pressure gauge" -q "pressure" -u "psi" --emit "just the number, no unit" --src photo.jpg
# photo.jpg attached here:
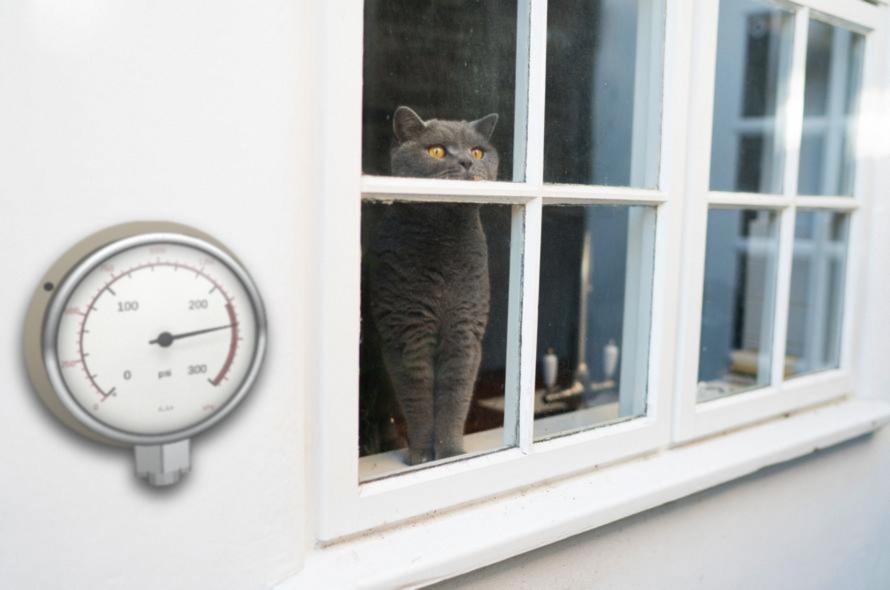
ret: 240
